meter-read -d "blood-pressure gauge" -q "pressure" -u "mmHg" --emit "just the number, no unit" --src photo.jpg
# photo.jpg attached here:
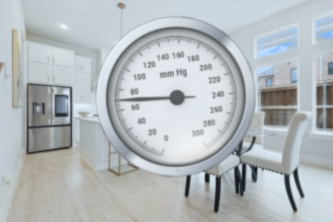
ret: 70
